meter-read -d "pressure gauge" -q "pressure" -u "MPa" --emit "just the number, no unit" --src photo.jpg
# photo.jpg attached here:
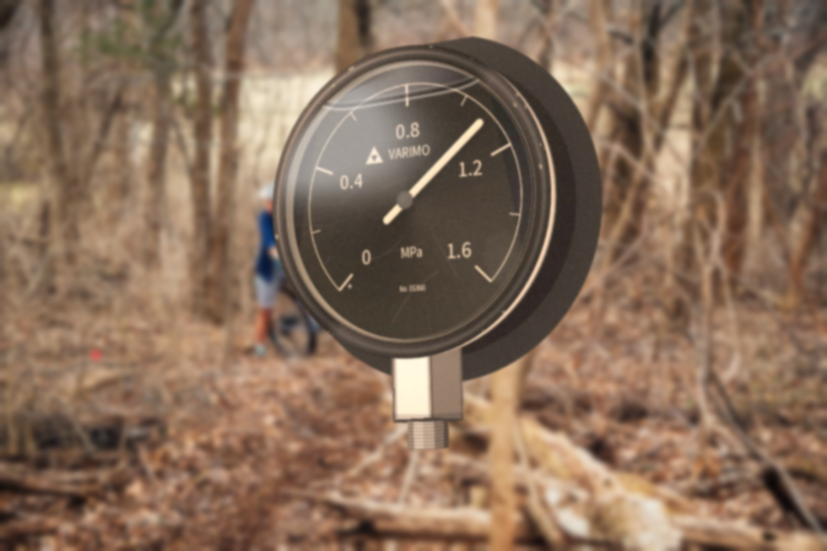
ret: 1.1
